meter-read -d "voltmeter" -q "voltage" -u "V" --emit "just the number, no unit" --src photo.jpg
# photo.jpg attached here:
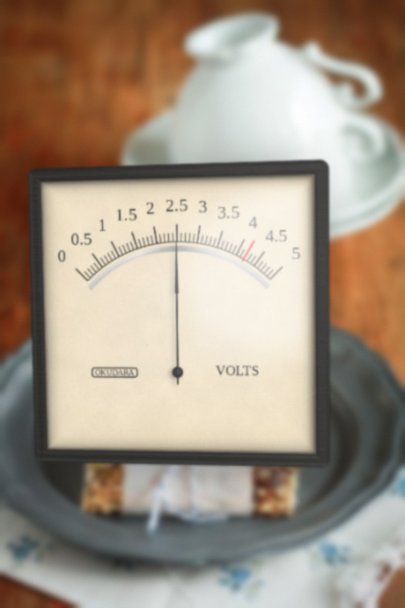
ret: 2.5
